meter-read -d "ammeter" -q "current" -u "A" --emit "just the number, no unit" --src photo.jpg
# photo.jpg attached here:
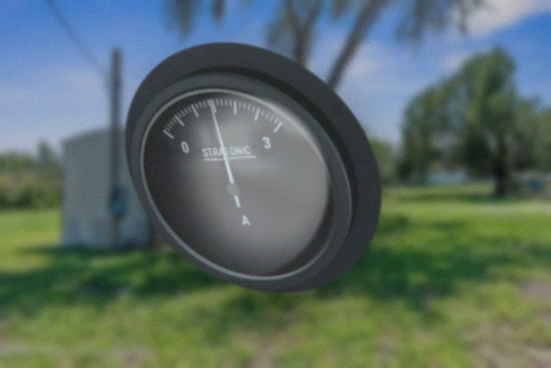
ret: 1.5
